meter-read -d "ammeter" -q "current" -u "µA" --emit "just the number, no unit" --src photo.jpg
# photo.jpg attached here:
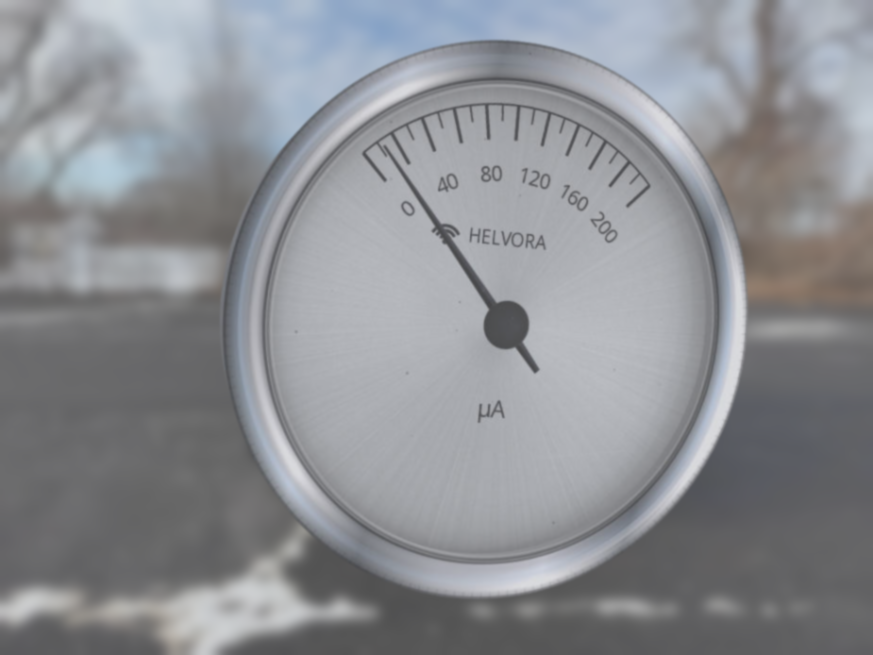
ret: 10
